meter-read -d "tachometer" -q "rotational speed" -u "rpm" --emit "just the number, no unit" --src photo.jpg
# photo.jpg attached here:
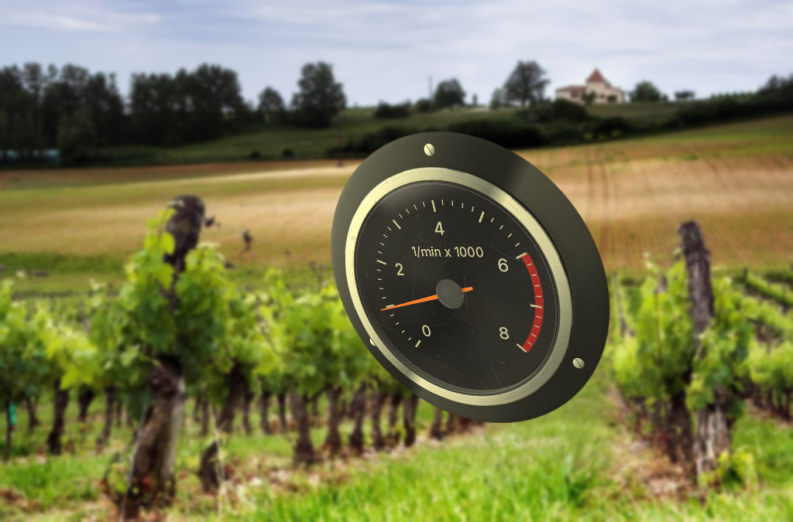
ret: 1000
